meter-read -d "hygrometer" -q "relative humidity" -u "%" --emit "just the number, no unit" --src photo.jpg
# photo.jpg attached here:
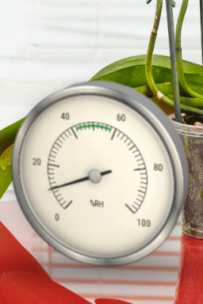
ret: 10
